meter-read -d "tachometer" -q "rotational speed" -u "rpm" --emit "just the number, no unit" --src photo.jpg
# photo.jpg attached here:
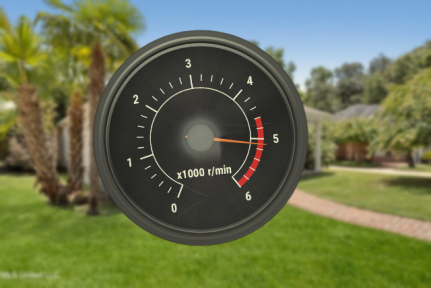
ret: 5100
